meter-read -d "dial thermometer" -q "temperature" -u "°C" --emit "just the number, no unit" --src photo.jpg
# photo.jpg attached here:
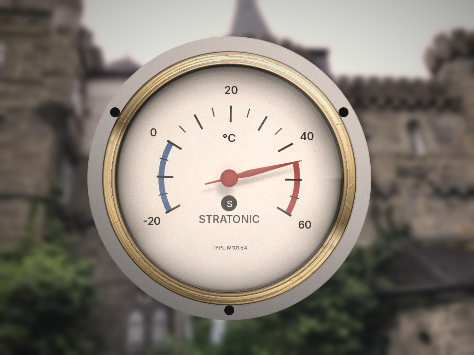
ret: 45
